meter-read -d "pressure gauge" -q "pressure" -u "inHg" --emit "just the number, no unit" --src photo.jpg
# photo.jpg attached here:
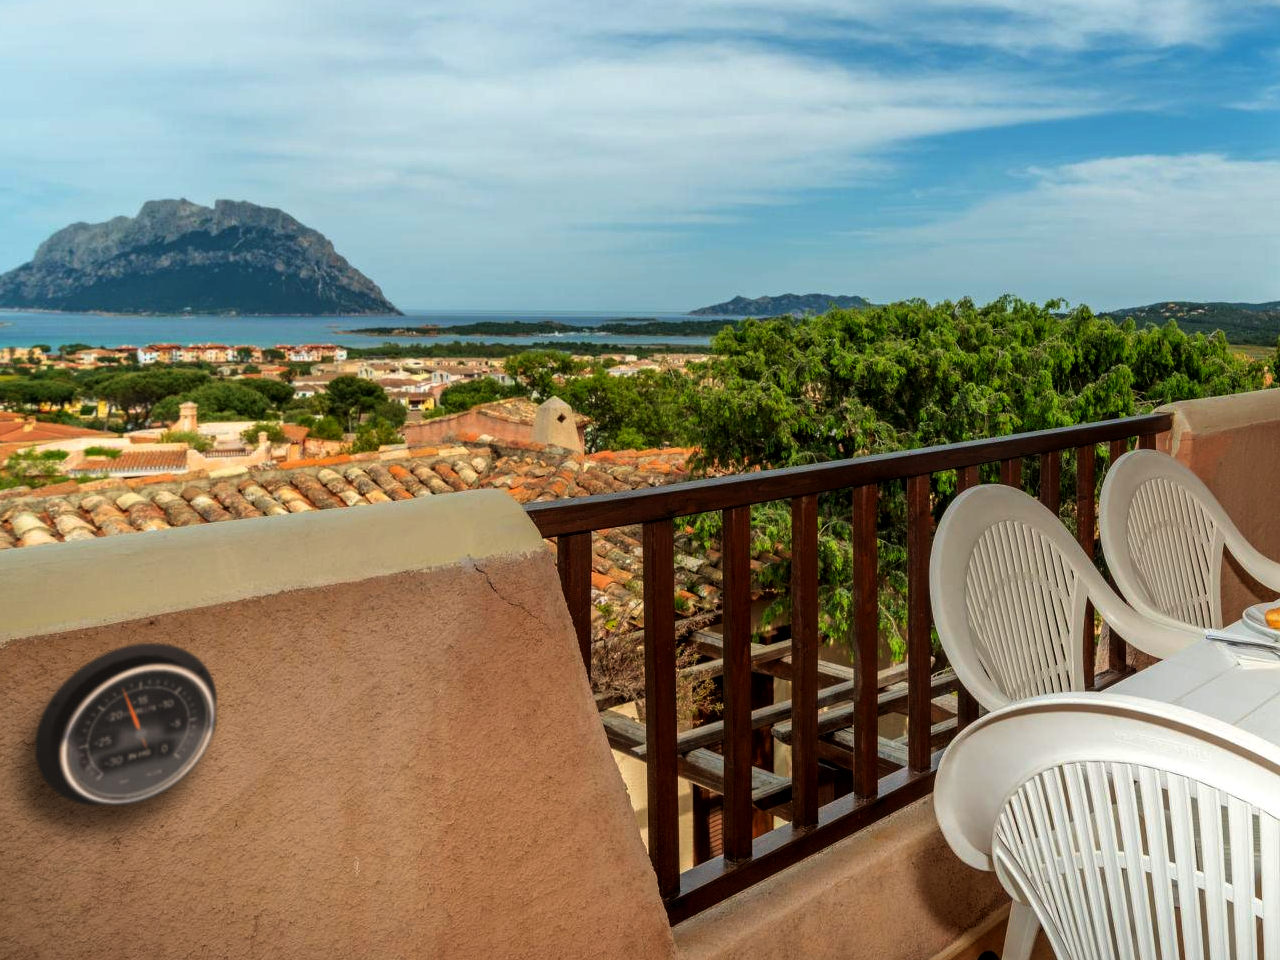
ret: -17
